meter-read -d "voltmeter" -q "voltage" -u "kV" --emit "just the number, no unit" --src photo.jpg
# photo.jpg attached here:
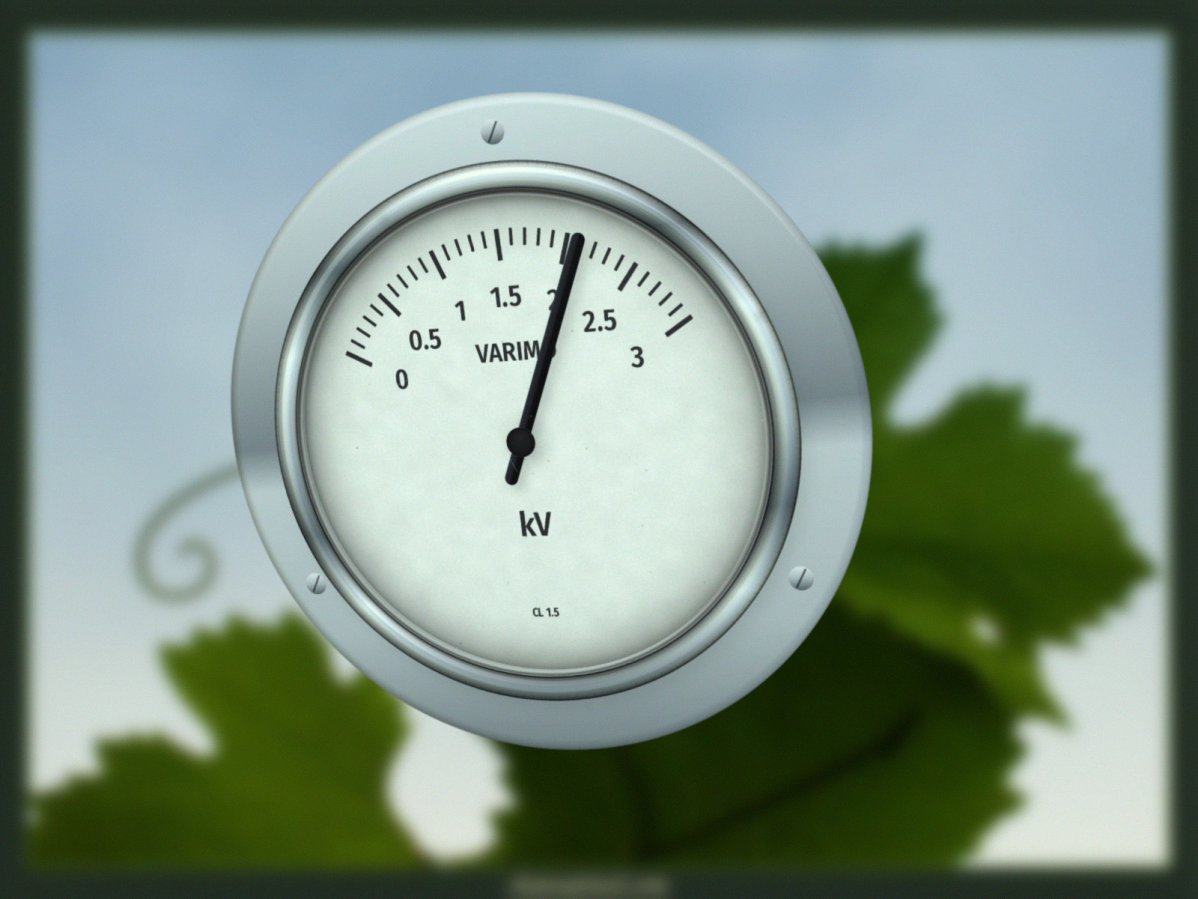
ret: 2.1
